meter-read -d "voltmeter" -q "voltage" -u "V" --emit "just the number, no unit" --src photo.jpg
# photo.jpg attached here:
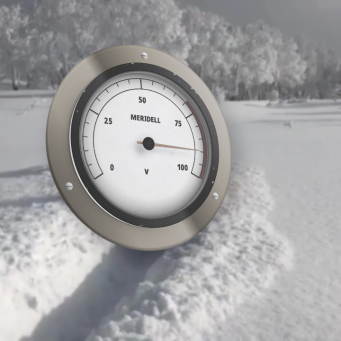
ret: 90
